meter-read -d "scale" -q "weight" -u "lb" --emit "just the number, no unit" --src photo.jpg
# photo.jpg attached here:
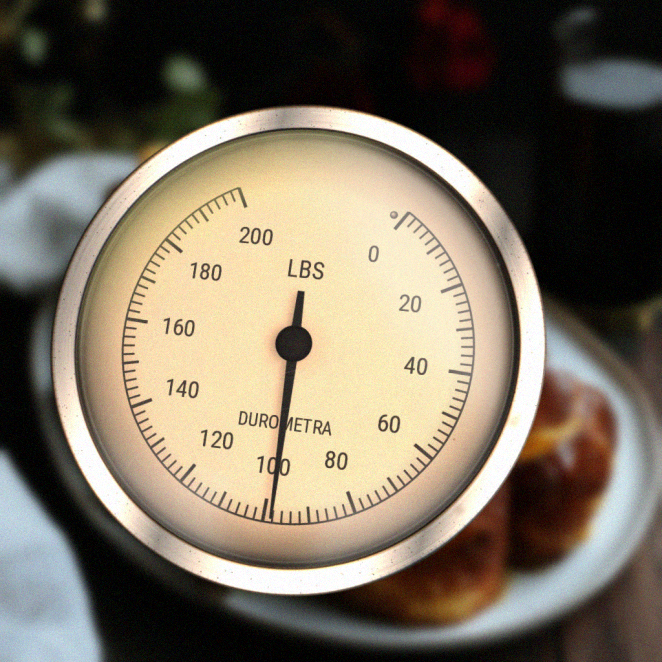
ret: 98
